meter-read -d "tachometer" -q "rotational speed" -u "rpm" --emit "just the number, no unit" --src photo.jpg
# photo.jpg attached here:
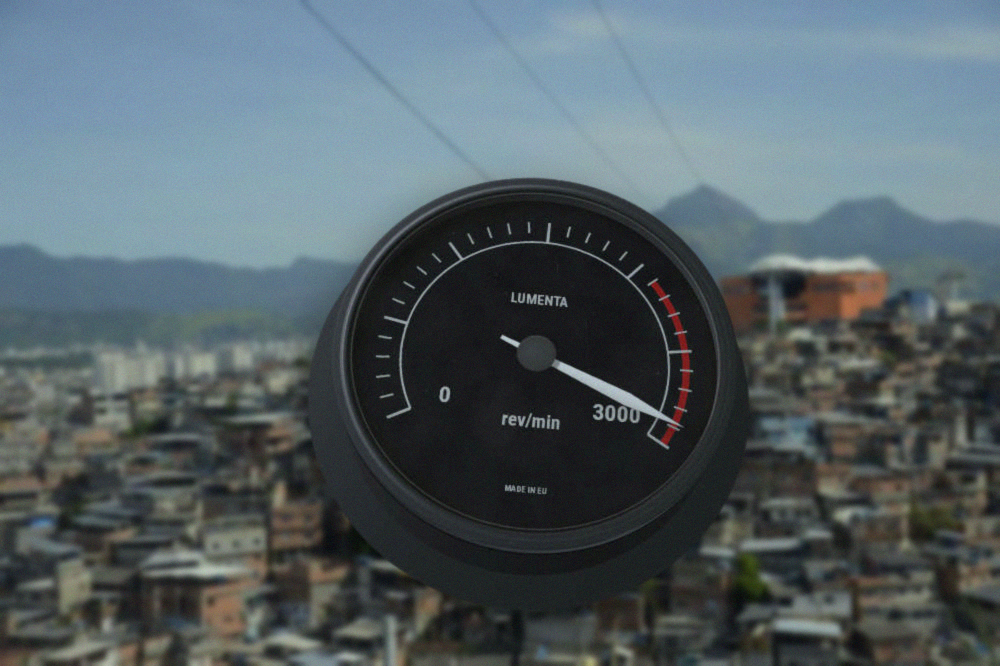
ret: 2900
